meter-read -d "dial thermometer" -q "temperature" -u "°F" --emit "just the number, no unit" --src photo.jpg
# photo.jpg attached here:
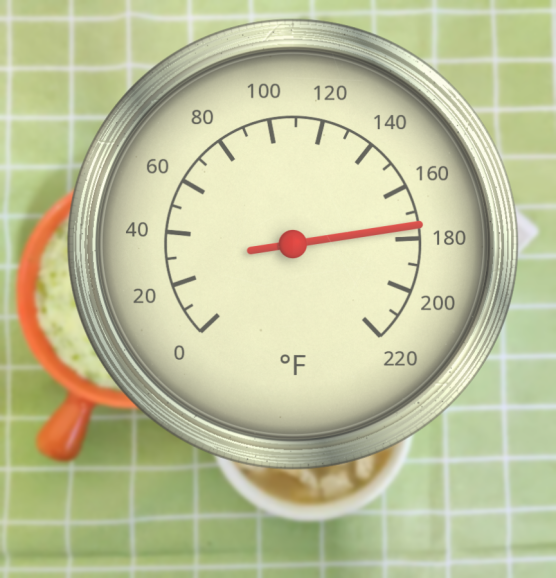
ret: 175
